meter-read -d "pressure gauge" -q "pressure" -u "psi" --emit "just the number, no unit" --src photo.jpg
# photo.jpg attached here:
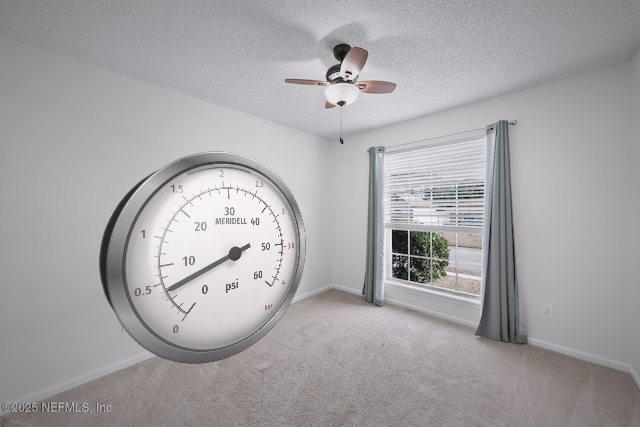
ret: 6
